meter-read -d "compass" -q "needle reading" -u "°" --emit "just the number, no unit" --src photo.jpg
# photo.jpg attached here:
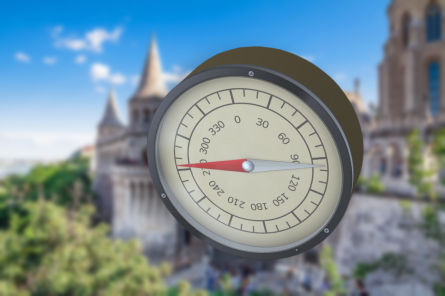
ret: 275
